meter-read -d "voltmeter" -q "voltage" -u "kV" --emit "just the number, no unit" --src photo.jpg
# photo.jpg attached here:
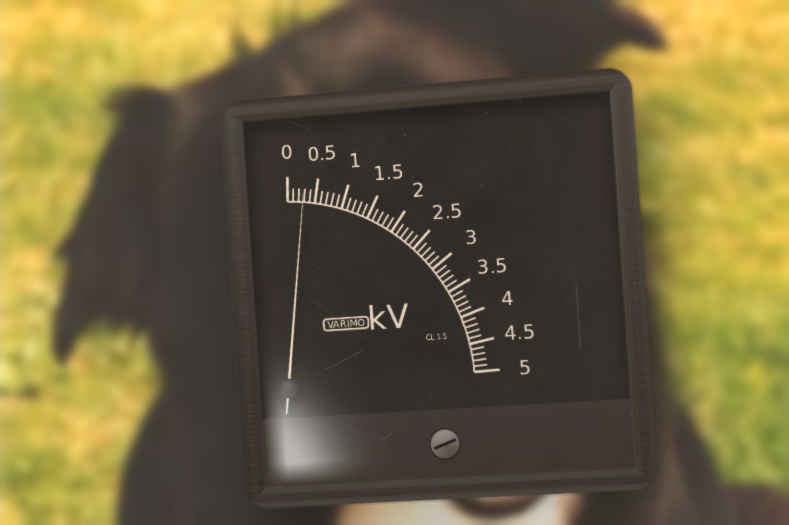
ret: 0.3
